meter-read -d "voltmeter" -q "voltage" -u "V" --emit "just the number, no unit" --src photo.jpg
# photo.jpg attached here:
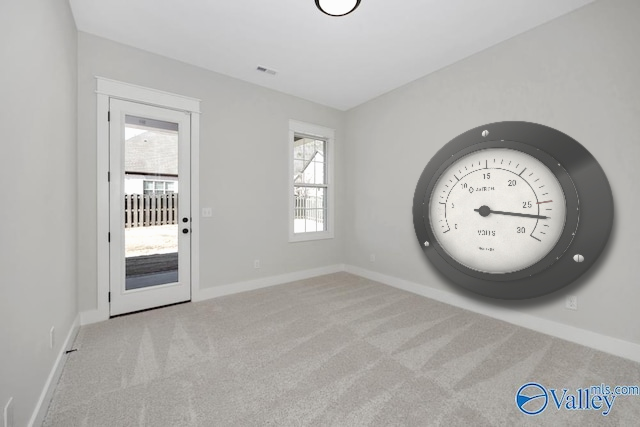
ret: 27
